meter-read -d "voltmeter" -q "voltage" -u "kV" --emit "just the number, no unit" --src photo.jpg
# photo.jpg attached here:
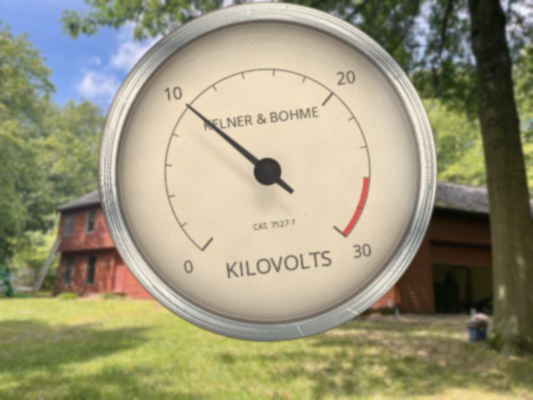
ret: 10
